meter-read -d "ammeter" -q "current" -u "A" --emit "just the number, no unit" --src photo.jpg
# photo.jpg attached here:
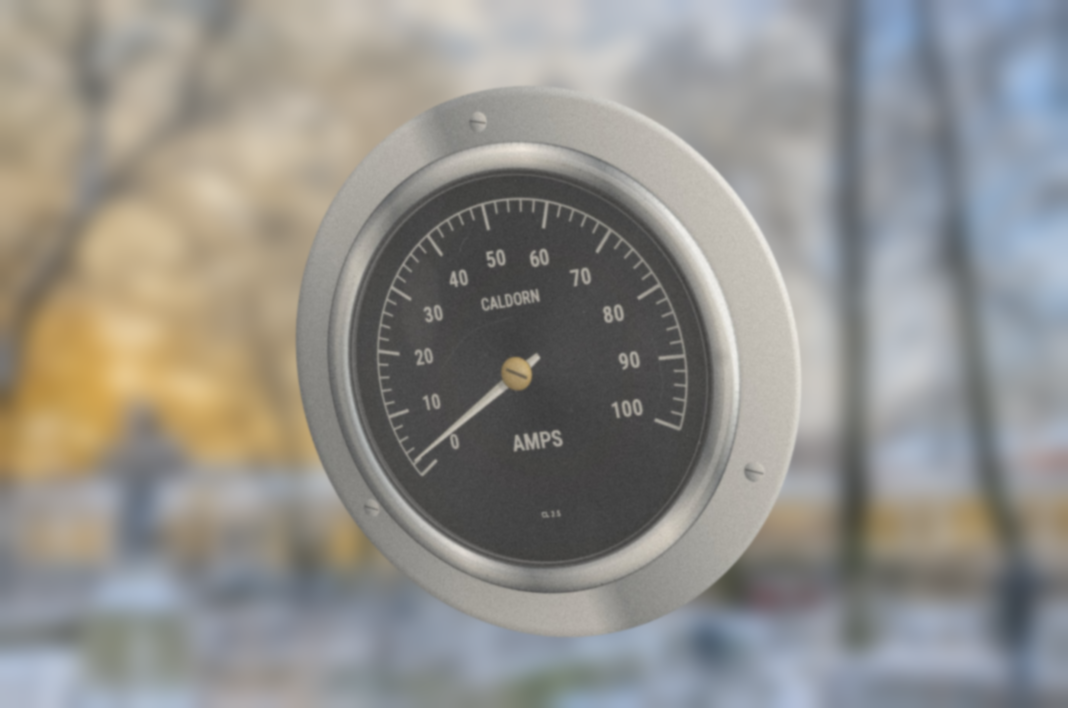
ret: 2
